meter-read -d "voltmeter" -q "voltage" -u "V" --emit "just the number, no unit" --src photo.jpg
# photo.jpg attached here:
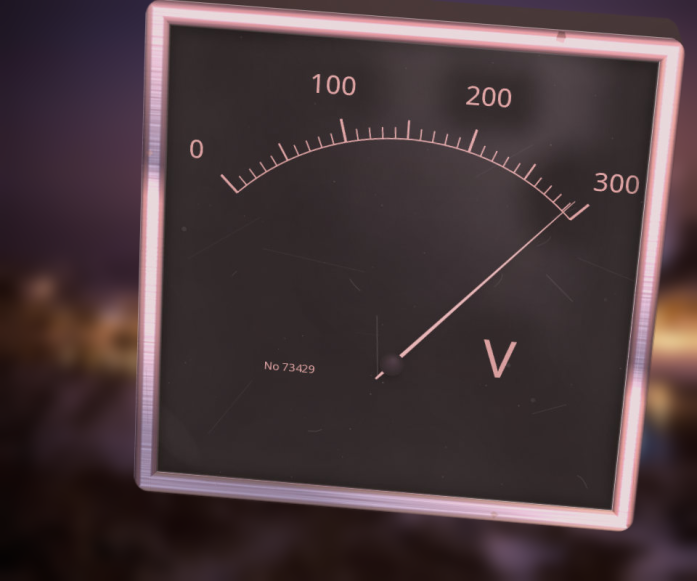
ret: 290
